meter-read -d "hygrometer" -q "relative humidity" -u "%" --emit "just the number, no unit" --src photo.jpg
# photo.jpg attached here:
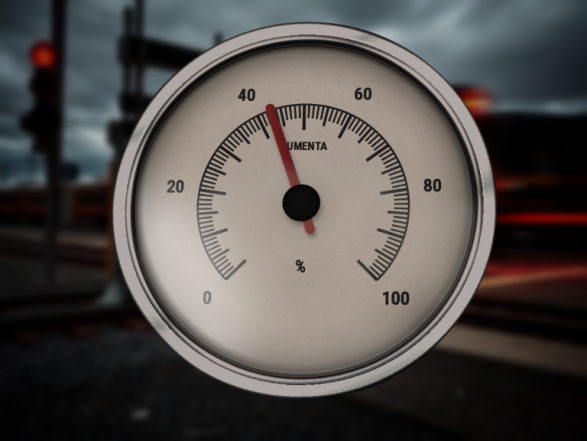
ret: 43
